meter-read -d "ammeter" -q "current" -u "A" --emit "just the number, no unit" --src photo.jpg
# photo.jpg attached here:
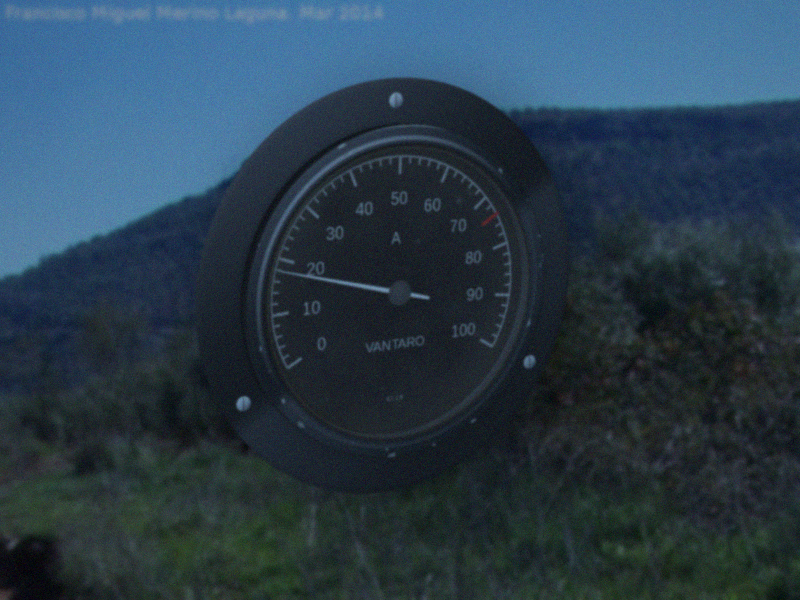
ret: 18
